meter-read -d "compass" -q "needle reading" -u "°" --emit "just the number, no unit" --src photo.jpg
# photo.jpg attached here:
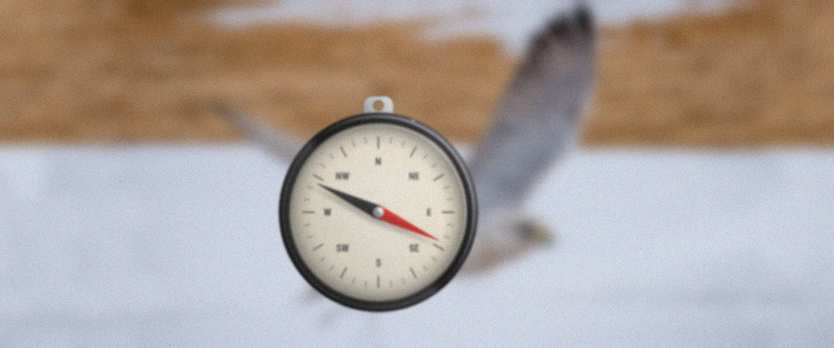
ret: 115
